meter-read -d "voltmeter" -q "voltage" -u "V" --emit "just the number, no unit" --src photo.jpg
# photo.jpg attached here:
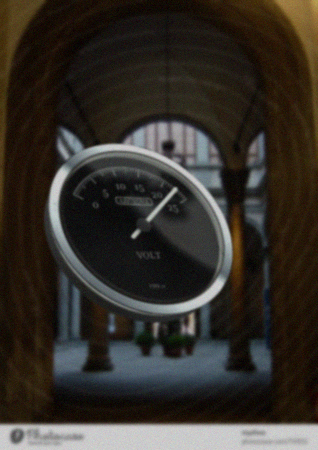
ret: 22.5
